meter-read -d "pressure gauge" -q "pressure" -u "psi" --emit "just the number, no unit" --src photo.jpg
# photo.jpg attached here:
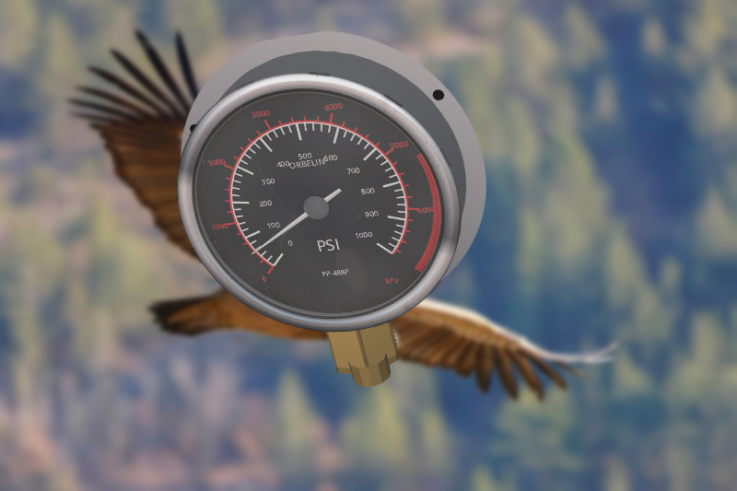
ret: 60
